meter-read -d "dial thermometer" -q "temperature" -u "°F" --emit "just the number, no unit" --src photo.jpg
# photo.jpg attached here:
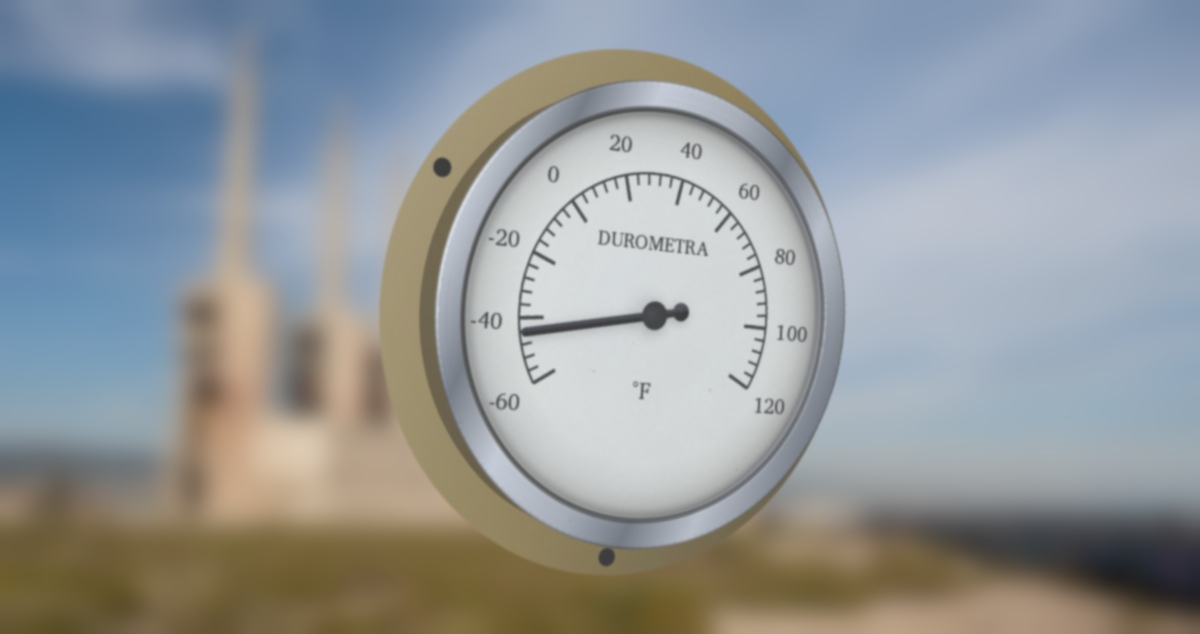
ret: -44
